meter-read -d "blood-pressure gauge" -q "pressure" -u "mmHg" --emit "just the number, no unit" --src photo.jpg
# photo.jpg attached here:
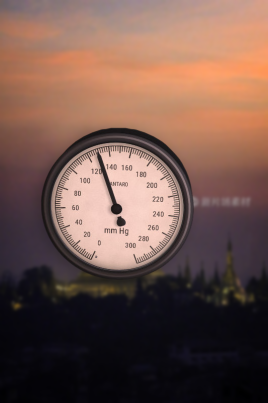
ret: 130
